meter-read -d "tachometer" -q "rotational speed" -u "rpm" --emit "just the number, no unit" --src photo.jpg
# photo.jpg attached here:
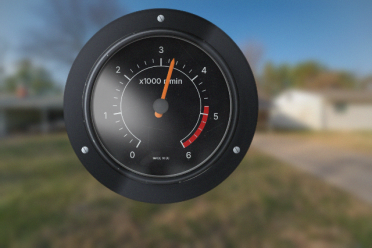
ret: 3300
